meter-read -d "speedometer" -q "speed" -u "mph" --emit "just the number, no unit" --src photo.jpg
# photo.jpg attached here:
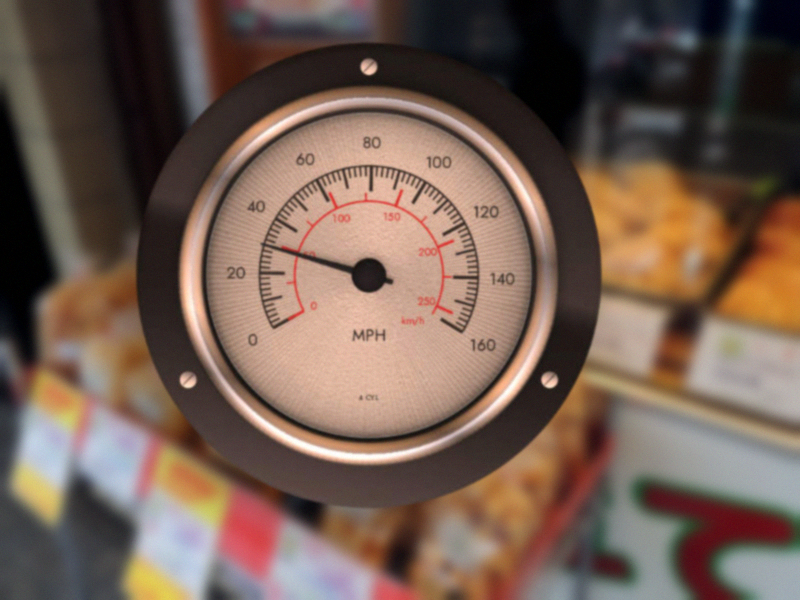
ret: 30
